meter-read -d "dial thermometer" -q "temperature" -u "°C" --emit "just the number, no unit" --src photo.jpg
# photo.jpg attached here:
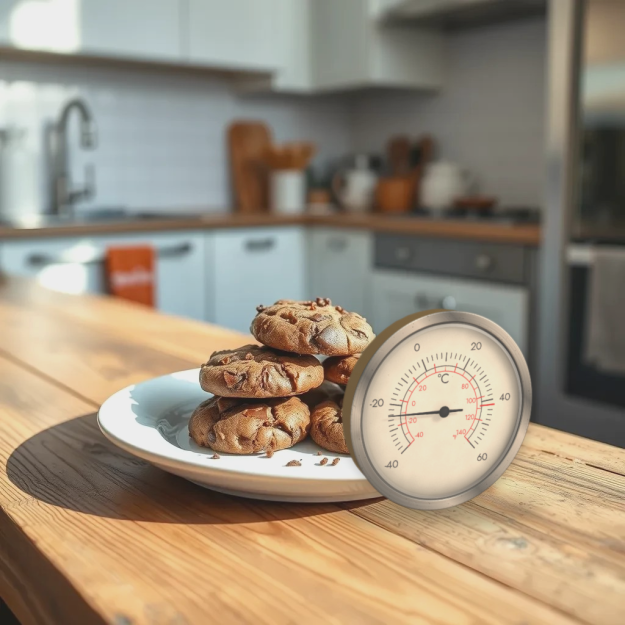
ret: -24
